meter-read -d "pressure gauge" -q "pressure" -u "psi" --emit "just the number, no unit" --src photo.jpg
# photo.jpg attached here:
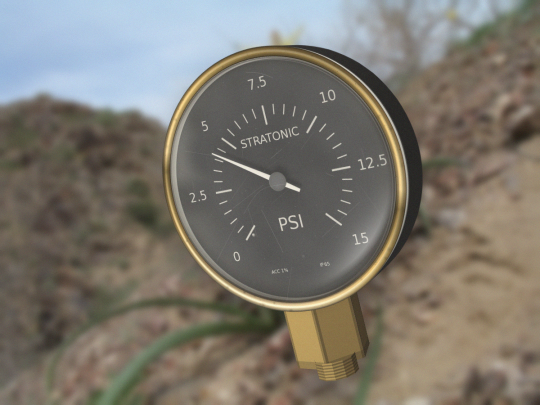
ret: 4.25
